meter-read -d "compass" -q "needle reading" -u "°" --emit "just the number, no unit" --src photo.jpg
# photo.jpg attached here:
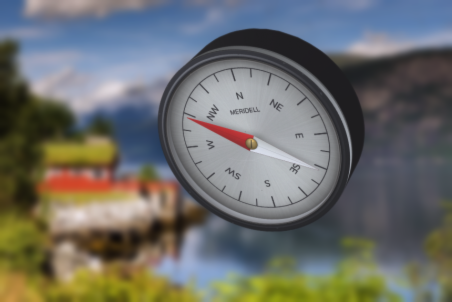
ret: 300
